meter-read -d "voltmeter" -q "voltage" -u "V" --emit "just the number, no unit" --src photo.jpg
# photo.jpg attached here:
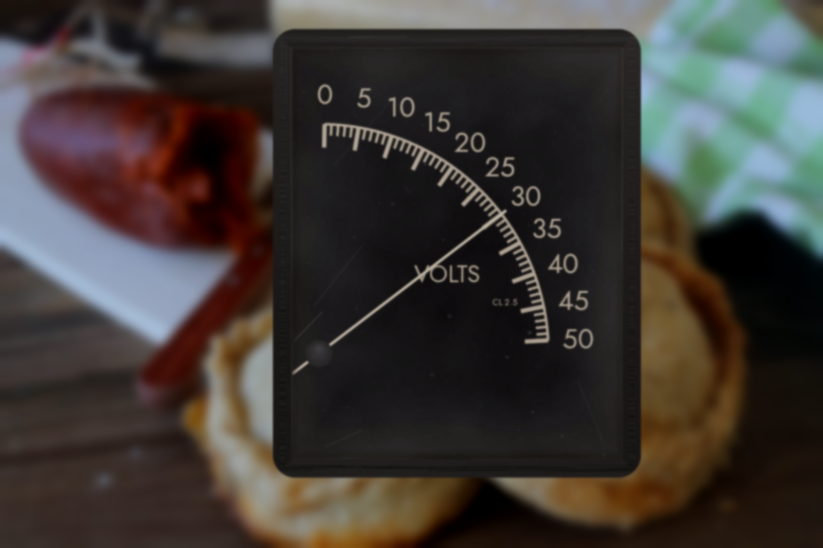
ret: 30
